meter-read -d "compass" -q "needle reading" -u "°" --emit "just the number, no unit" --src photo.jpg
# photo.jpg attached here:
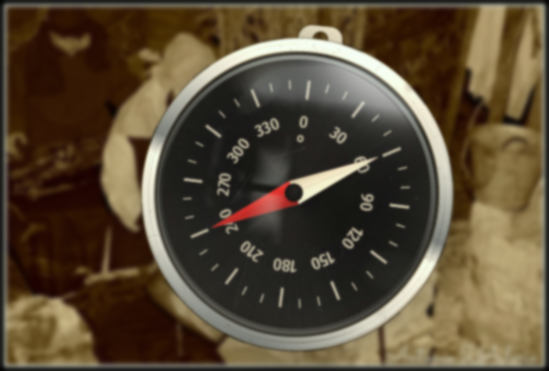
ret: 240
